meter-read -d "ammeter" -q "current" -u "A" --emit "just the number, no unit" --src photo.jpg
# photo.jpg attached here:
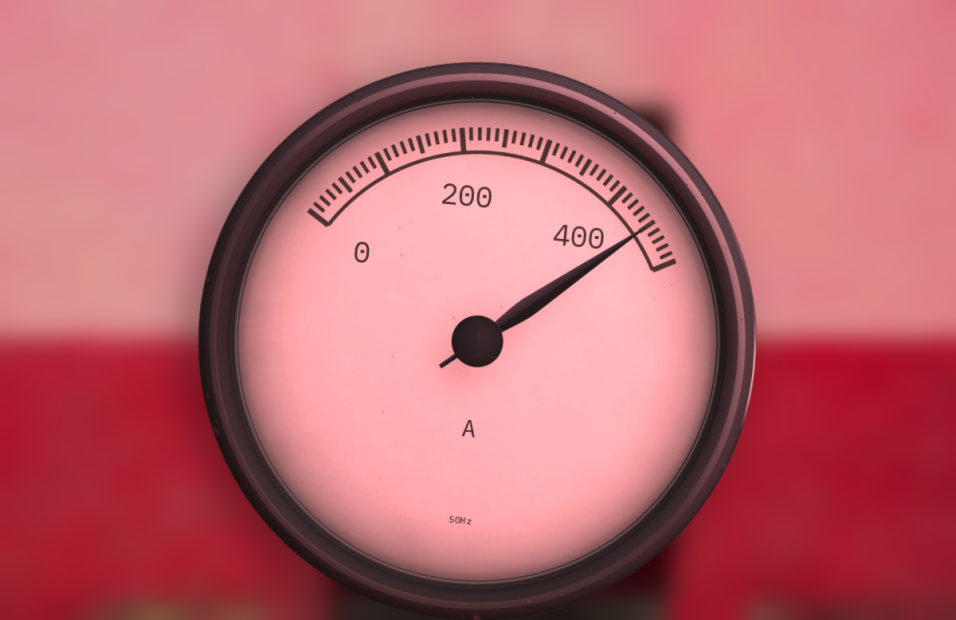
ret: 450
